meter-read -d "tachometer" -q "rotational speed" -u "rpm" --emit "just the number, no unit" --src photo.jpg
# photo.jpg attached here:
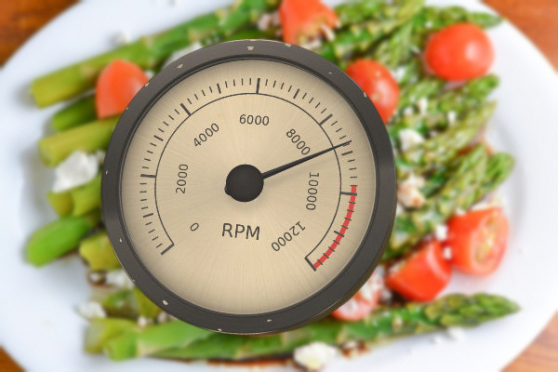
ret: 8800
